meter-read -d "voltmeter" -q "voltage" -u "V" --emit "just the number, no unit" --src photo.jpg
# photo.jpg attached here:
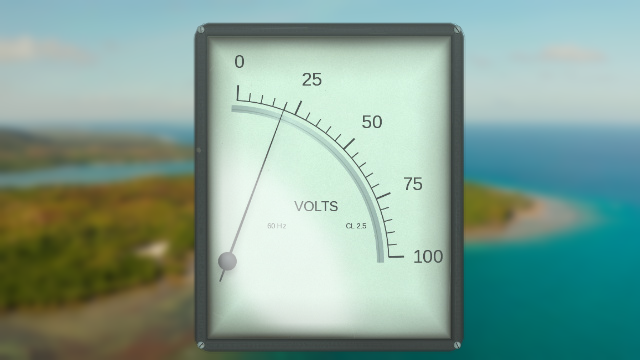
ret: 20
